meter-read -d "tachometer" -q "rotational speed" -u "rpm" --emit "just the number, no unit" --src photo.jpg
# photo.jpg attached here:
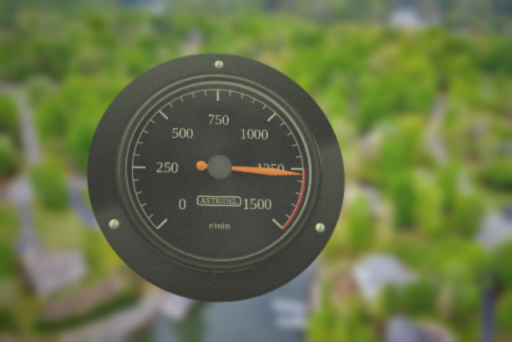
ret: 1275
